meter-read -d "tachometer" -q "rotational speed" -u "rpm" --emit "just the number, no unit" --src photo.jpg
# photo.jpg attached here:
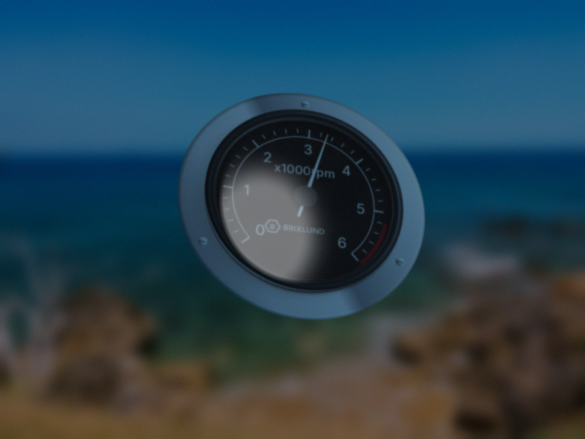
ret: 3300
